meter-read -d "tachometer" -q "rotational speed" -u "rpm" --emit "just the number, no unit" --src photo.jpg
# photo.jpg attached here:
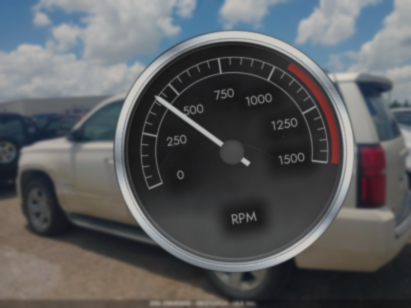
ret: 425
